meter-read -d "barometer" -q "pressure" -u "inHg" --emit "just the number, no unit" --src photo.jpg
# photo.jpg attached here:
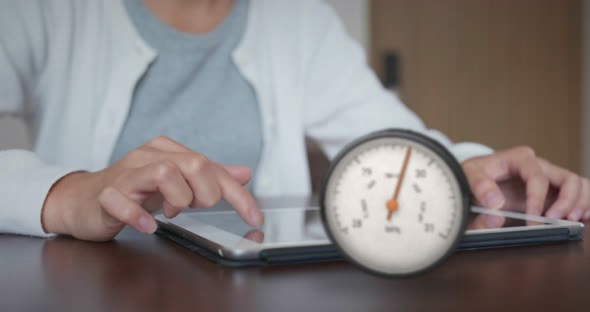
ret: 29.7
